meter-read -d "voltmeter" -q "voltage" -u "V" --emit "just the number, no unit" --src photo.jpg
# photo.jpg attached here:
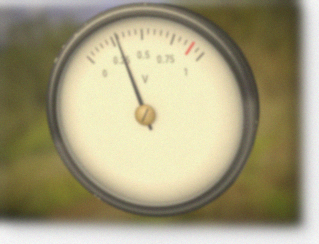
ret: 0.3
